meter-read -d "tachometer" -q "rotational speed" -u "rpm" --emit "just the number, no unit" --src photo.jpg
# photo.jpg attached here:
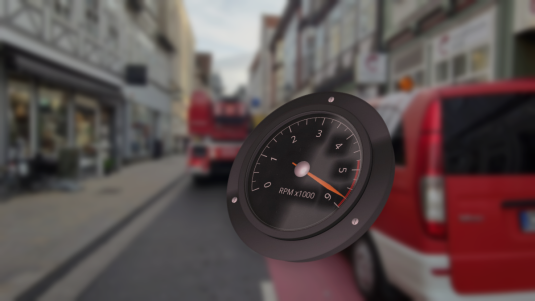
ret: 5750
